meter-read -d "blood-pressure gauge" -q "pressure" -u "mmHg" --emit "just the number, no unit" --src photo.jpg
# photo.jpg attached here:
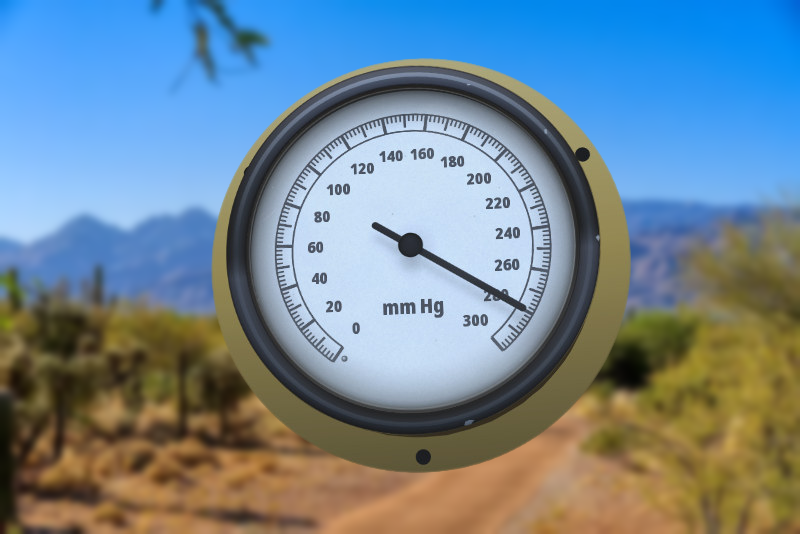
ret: 280
